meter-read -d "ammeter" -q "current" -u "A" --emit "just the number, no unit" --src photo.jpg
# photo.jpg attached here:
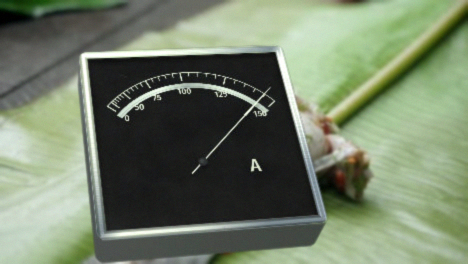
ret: 145
